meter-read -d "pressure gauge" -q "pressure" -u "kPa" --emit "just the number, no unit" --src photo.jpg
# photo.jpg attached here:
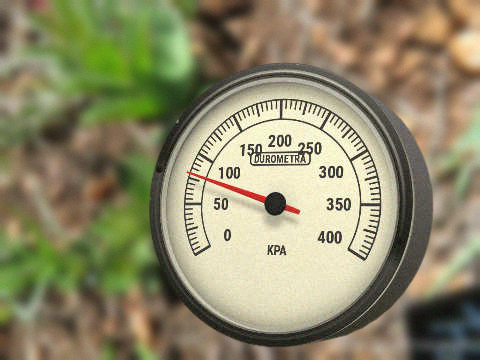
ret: 80
